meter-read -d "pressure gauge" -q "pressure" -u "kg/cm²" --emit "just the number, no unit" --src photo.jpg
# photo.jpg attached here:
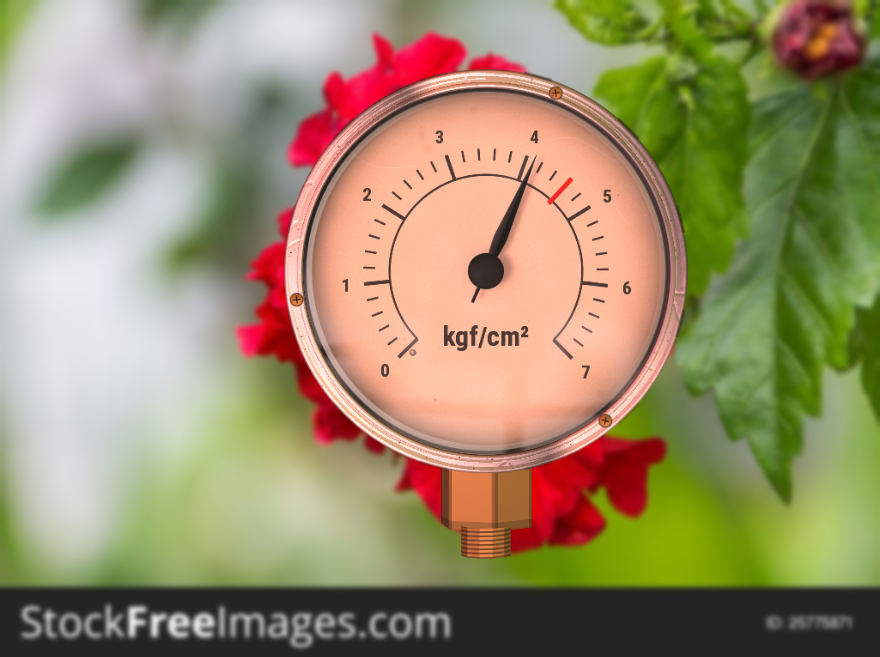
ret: 4.1
